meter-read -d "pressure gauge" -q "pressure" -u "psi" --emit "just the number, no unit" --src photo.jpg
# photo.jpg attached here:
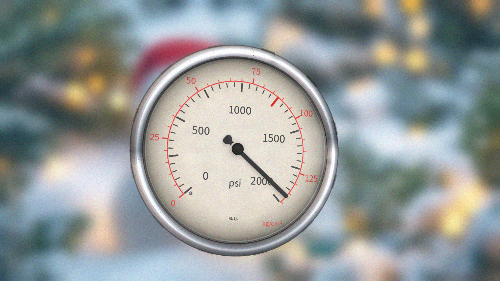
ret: 1950
